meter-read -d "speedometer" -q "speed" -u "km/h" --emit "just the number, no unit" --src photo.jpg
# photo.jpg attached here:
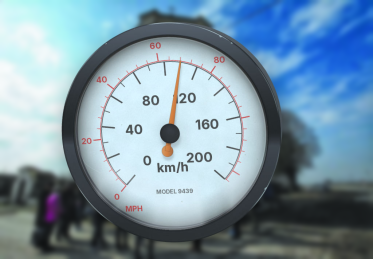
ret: 110
